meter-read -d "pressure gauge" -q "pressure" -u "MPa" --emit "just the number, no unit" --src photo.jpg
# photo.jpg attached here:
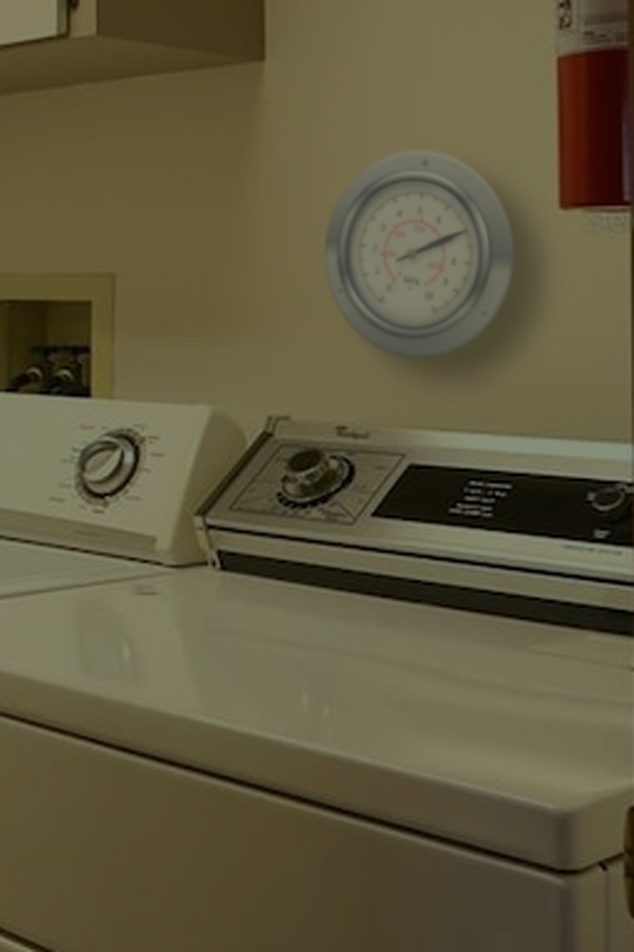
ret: 7
